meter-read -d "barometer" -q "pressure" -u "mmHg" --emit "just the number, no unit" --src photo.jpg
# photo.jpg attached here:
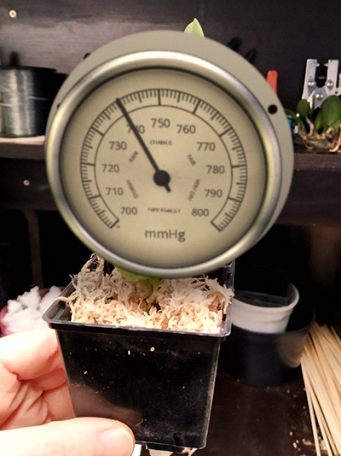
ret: 740
